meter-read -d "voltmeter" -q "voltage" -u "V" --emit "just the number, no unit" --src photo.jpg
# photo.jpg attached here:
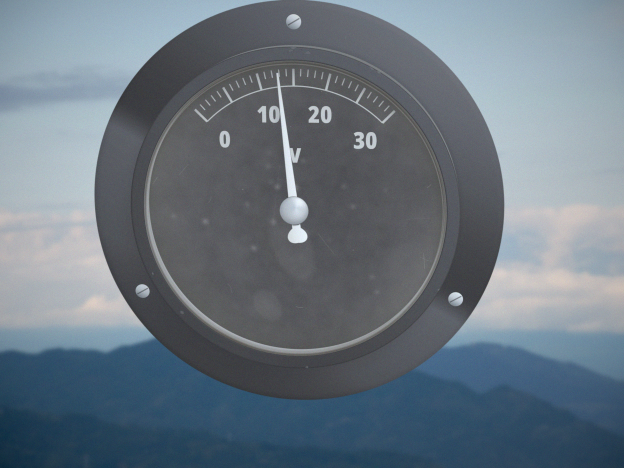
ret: 13
